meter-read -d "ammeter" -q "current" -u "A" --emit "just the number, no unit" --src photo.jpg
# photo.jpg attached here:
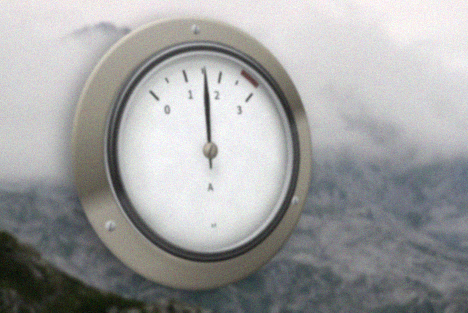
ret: 1.5
